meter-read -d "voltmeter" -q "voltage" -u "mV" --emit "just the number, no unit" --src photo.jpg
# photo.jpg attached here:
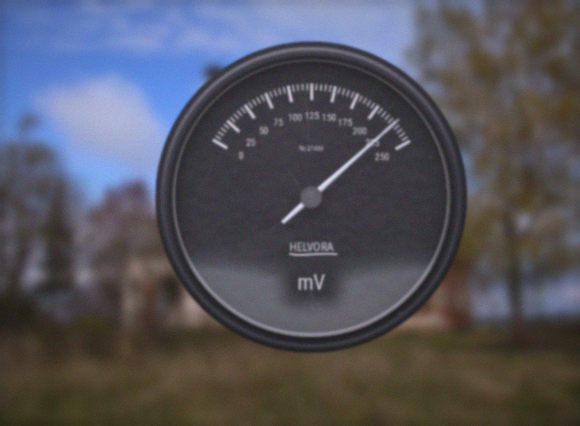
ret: 225
